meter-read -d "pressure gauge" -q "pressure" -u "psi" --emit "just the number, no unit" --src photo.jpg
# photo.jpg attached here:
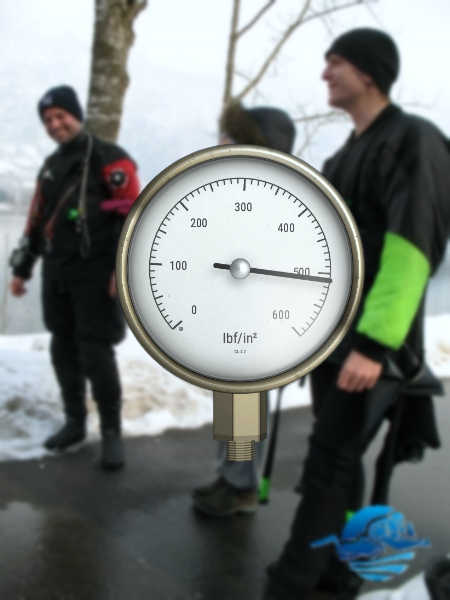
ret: 510
